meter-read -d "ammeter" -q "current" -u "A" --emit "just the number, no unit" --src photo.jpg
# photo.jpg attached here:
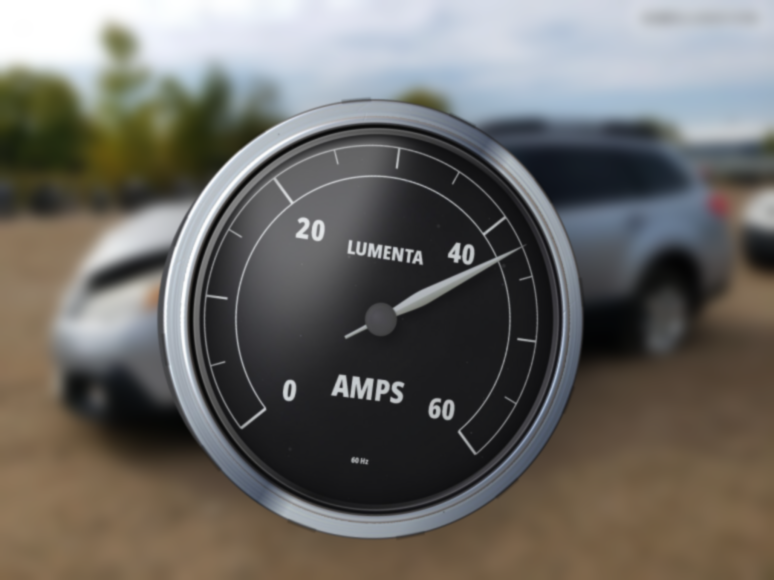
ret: 42.5
